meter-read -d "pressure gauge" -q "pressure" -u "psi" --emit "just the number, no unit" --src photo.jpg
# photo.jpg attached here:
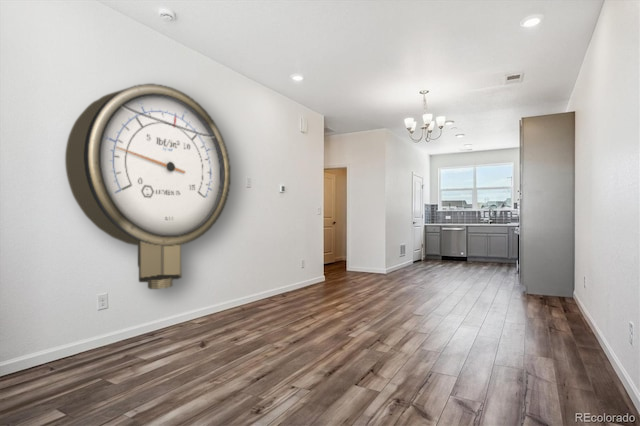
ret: 2.5
